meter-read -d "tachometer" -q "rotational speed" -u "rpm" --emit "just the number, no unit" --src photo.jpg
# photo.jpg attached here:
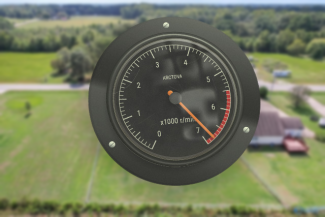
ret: 6800
